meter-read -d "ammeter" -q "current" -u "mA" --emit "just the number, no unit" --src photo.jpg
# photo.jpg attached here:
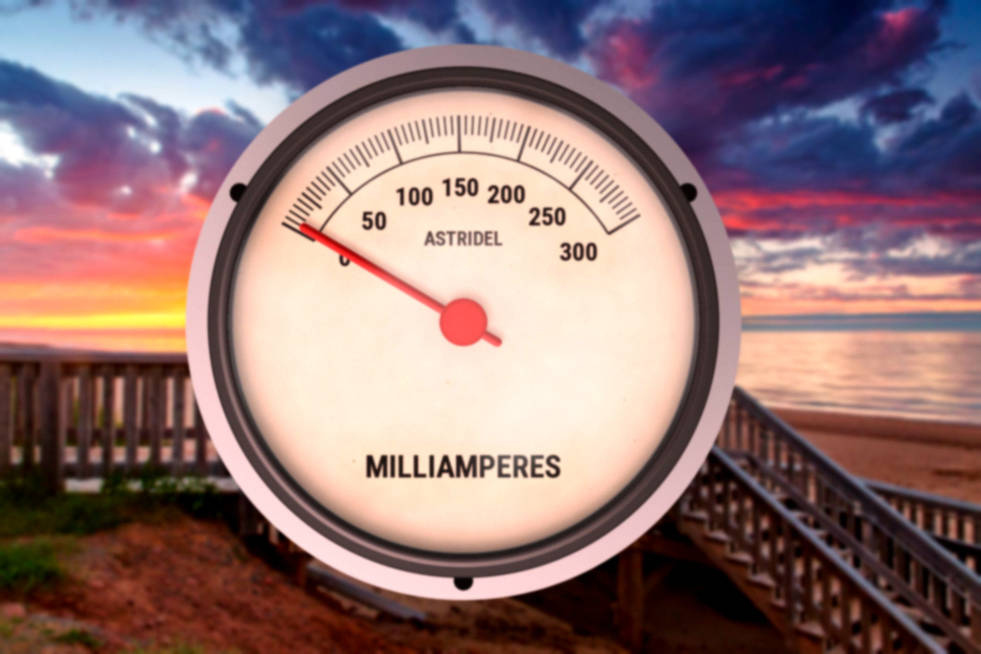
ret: 5
